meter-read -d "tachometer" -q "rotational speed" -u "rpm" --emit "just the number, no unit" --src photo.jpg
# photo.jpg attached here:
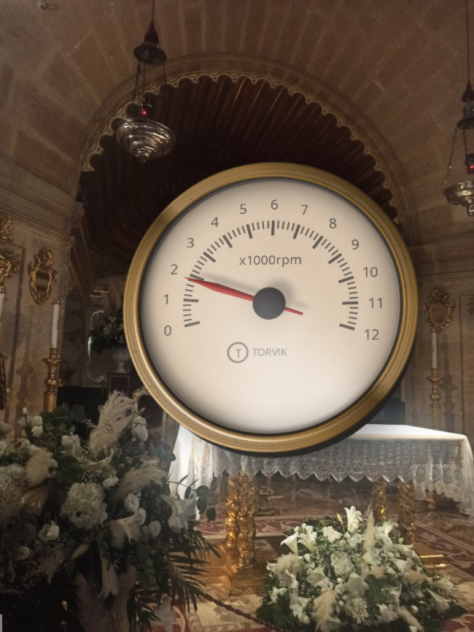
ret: 1800
